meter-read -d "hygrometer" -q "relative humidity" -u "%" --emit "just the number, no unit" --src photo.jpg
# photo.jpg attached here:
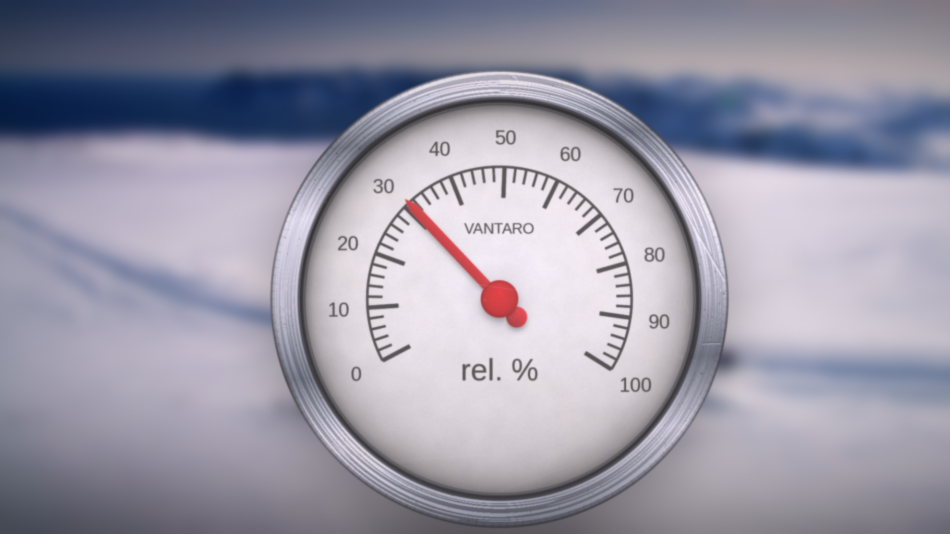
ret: 31
